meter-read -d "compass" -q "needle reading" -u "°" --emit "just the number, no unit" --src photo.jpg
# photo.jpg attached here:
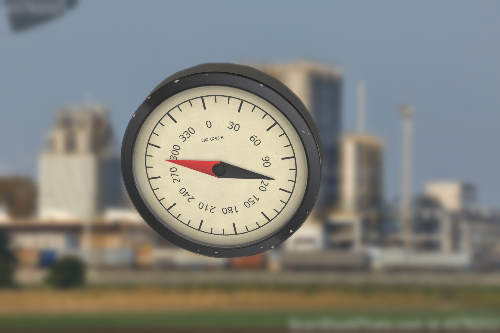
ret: 290
